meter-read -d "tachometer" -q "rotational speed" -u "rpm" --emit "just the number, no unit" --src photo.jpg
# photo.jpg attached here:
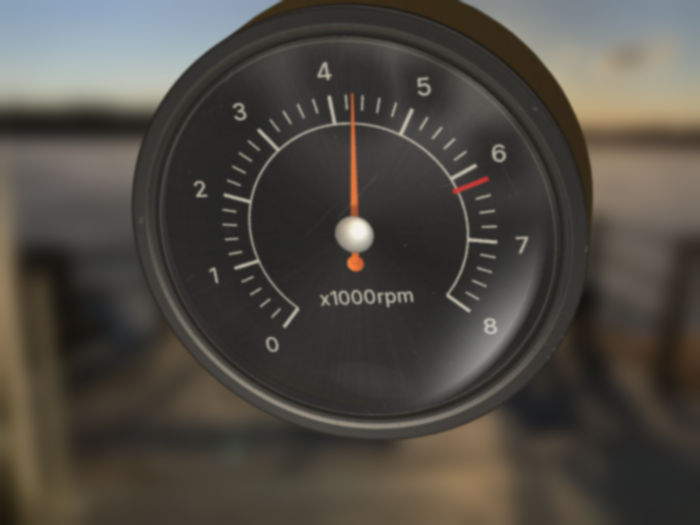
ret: 4300
